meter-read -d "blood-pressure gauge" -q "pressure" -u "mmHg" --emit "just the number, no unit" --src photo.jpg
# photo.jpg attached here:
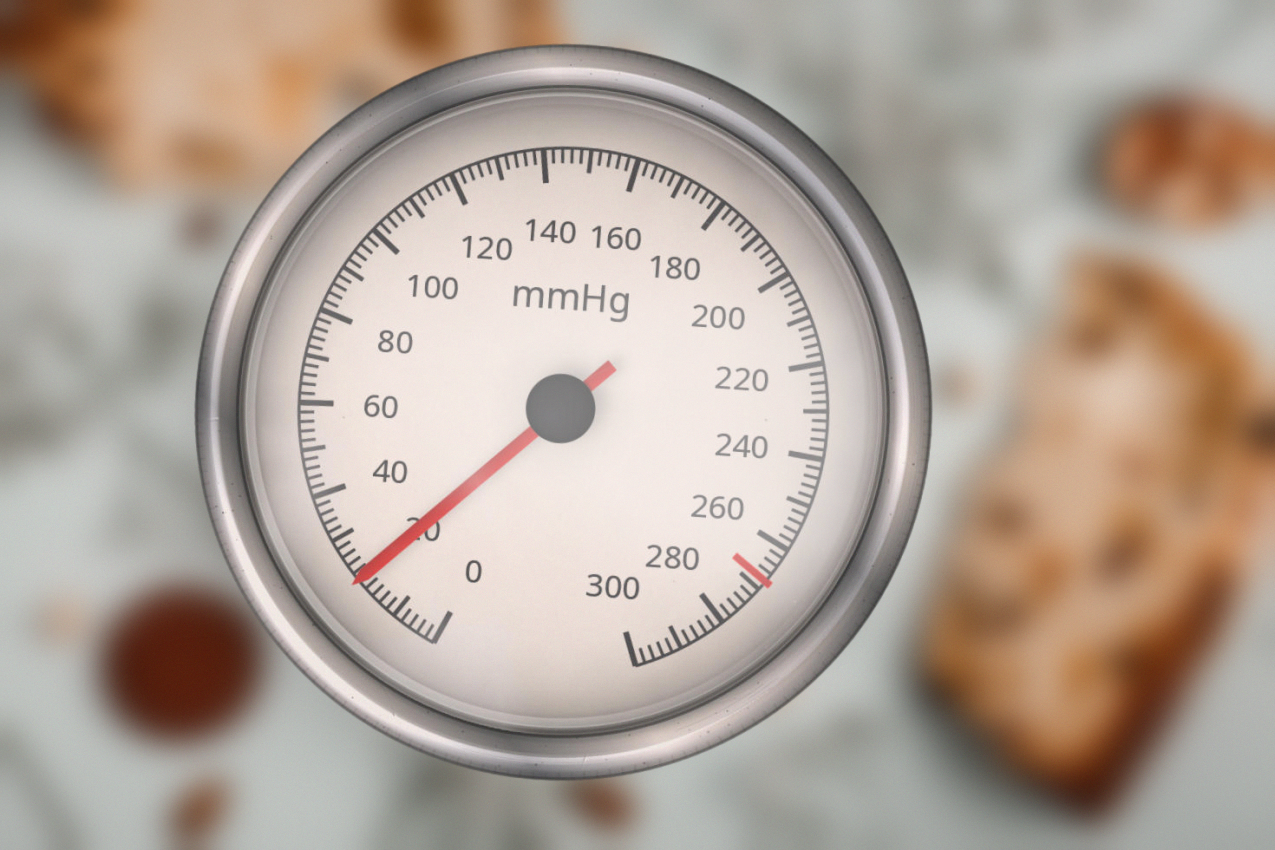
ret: 20
